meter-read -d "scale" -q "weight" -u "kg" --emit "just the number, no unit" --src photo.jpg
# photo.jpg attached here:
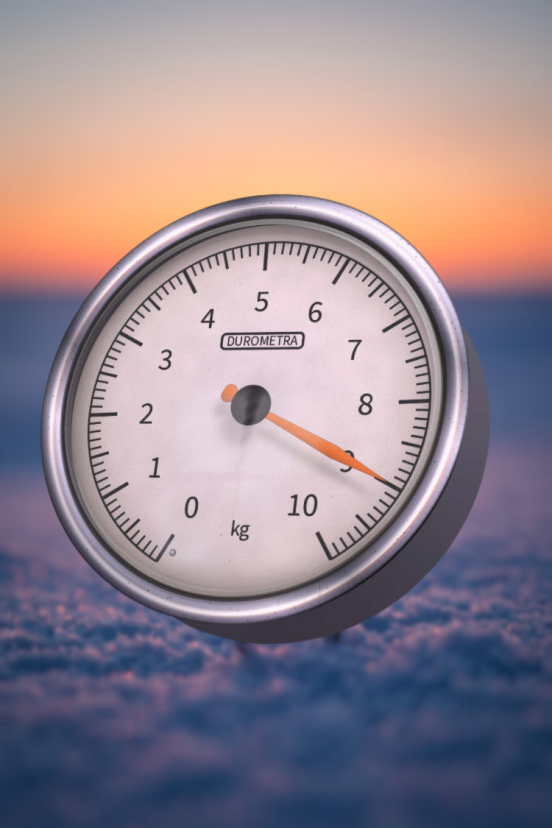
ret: 9
